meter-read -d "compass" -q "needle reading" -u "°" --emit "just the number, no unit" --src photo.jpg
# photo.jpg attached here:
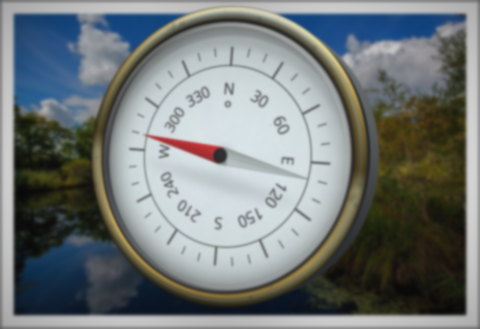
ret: 280
